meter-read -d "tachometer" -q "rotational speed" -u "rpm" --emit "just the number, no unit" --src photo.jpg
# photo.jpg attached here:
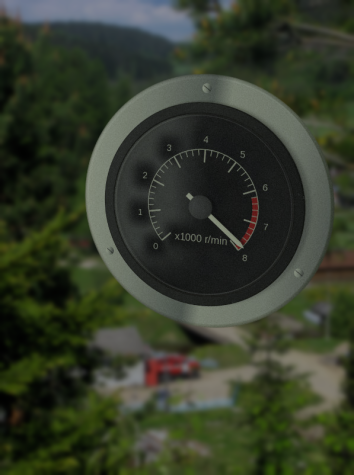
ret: 7800
